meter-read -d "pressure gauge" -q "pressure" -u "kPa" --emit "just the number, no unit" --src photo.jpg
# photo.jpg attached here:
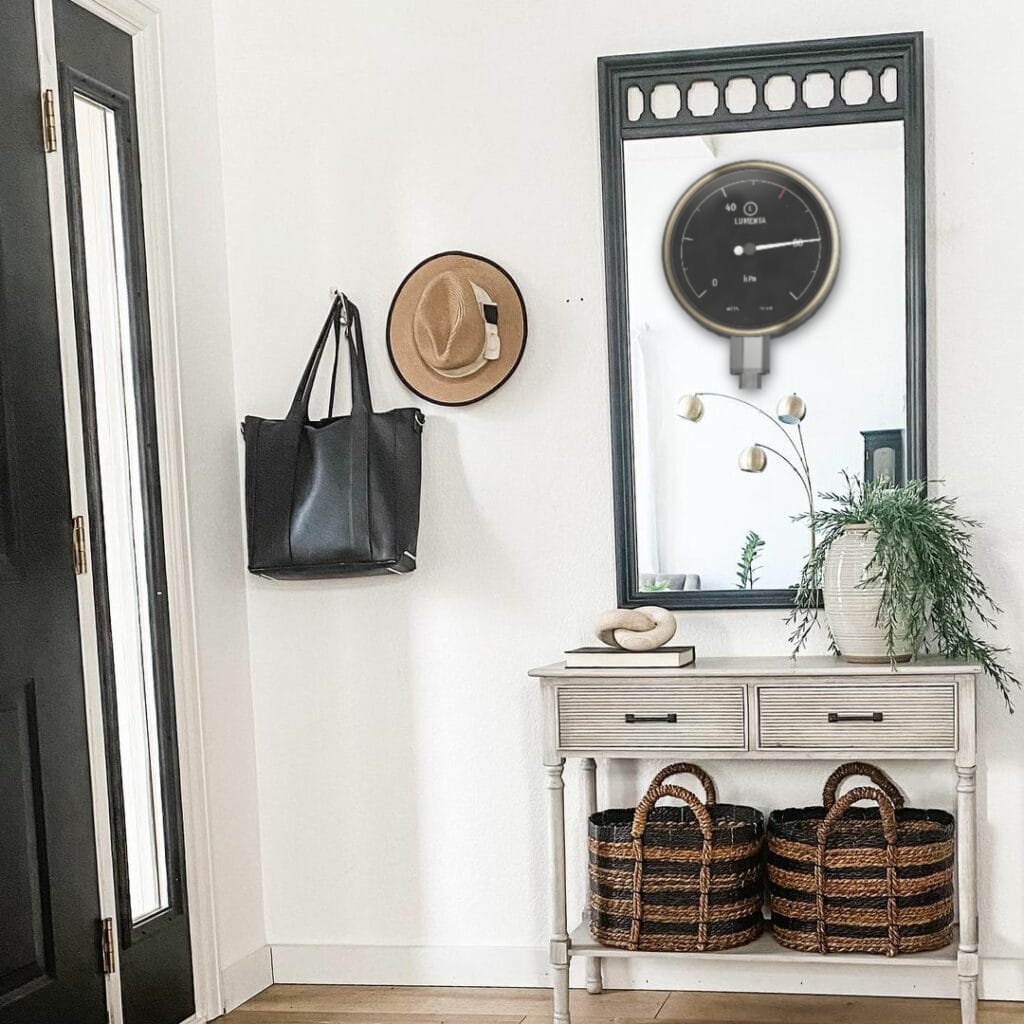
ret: 80
